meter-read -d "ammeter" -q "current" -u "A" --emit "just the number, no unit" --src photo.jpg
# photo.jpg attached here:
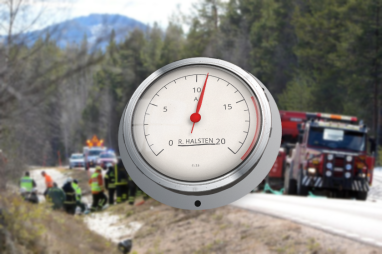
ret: 11
